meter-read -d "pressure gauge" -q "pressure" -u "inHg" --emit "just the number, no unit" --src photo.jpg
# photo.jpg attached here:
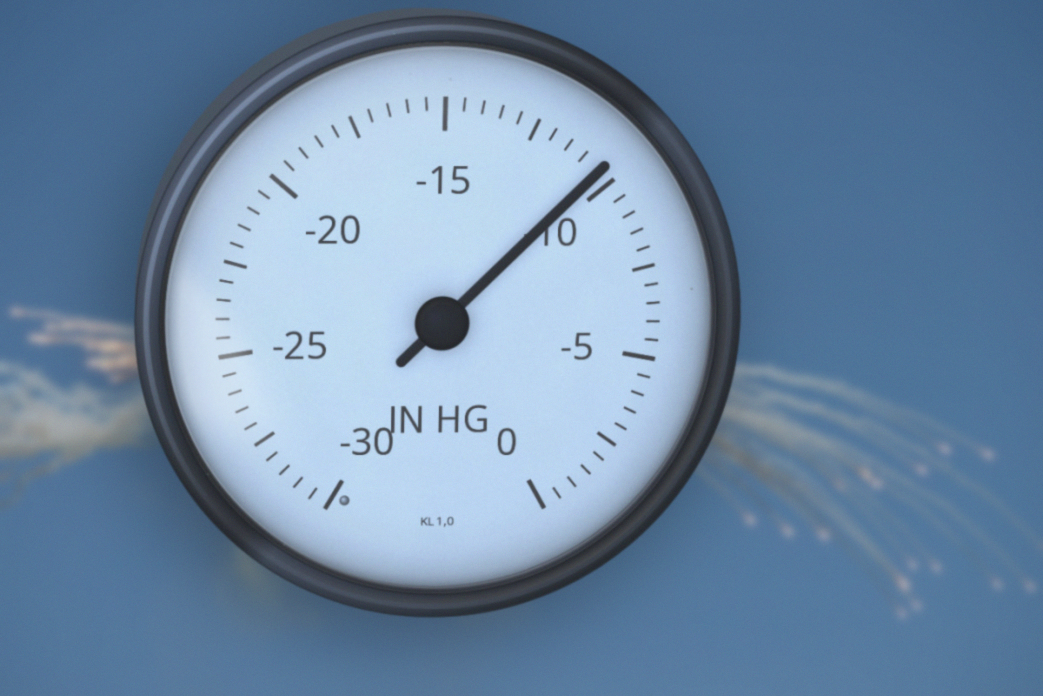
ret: -10.5
